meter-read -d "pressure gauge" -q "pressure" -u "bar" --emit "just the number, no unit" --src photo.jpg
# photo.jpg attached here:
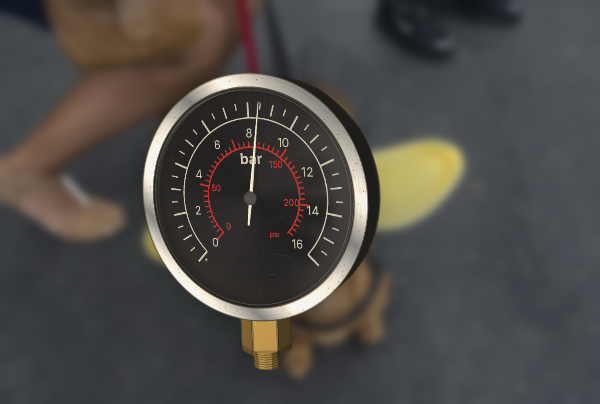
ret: 8.5
